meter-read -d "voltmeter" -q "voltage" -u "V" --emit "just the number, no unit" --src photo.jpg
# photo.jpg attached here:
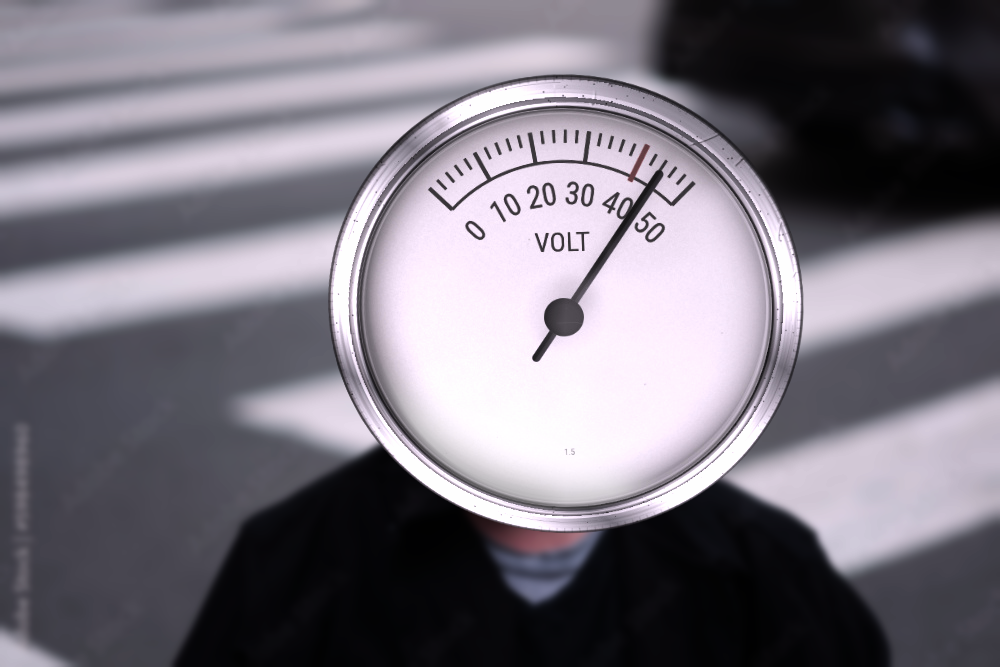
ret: 44
